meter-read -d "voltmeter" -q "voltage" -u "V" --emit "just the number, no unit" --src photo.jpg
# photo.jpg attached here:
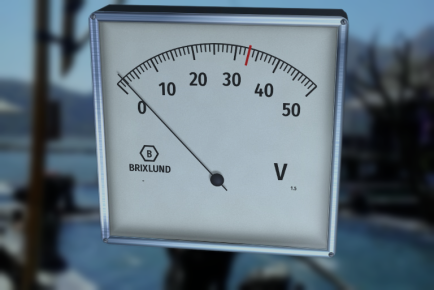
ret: 2
